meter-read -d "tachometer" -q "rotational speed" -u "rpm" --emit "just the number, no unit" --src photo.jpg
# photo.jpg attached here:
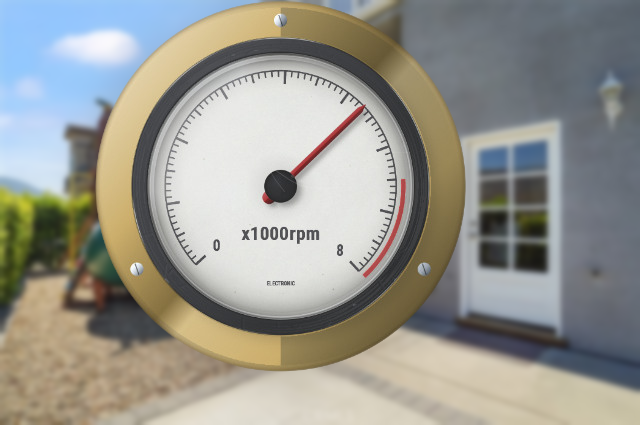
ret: 5300
